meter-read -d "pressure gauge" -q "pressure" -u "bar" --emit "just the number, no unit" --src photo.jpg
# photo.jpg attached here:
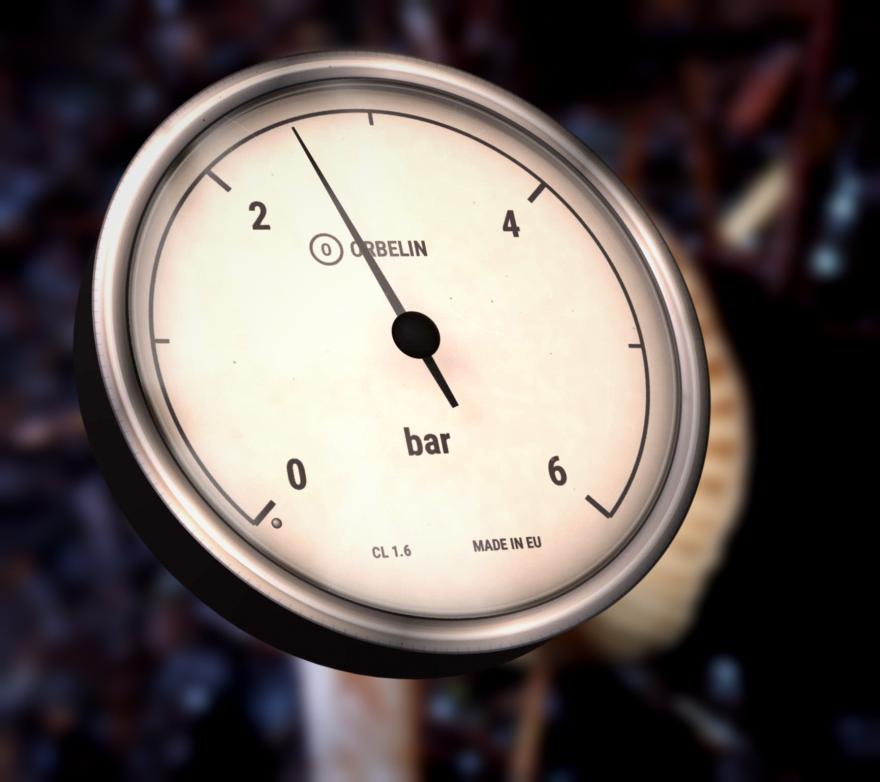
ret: 2.5
